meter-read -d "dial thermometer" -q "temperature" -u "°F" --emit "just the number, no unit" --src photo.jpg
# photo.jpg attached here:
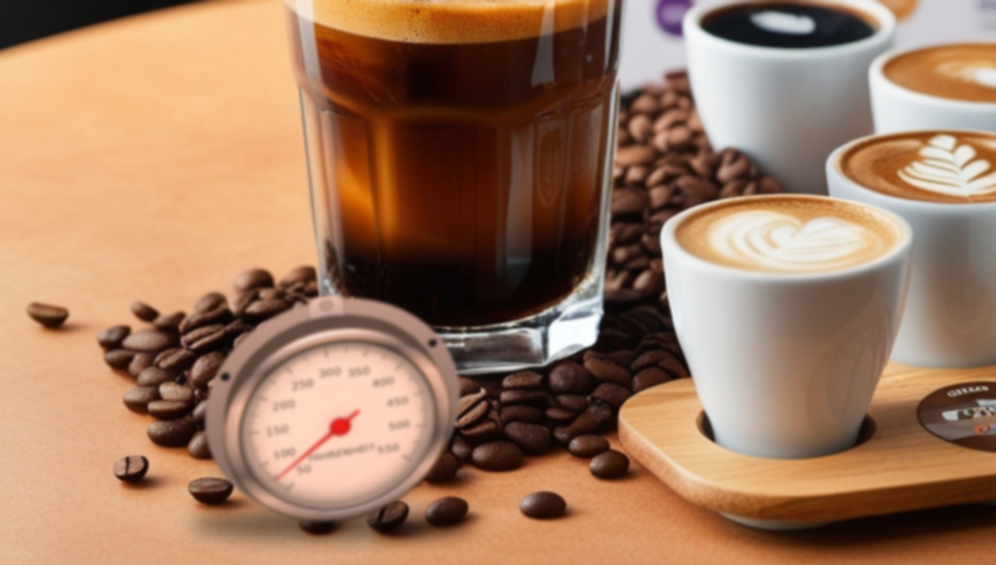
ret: 75
